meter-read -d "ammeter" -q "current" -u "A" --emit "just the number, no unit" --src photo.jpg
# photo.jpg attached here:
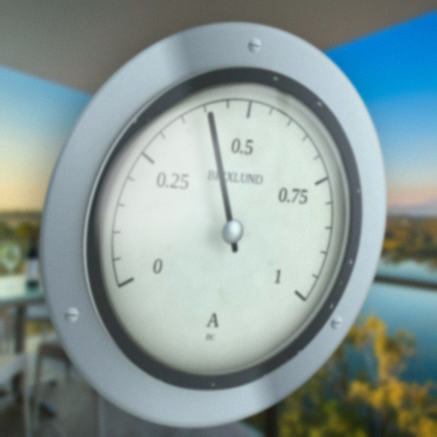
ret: 0.4
